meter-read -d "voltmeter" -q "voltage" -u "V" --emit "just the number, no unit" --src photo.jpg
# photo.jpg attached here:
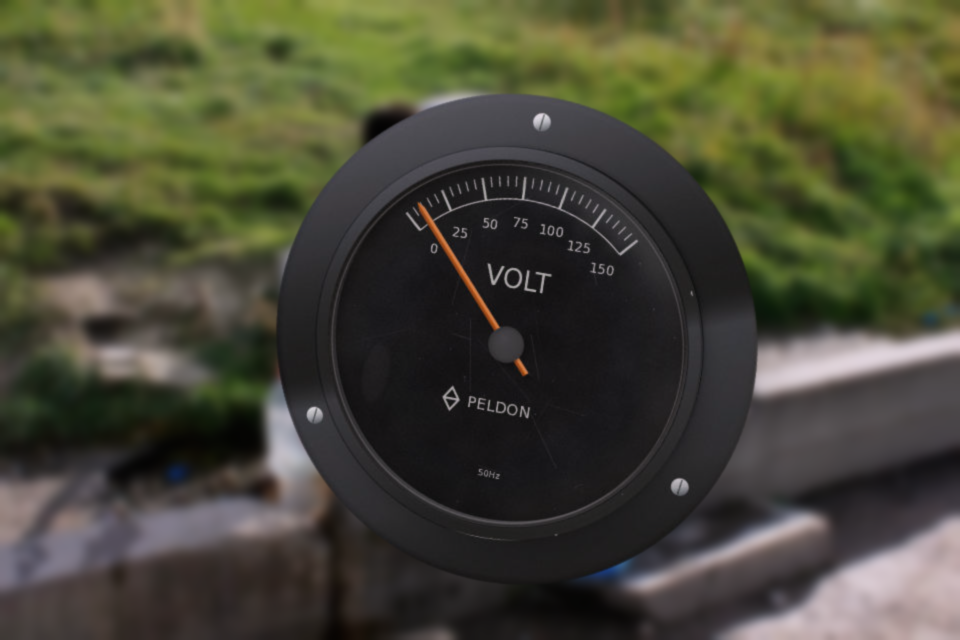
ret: 10
